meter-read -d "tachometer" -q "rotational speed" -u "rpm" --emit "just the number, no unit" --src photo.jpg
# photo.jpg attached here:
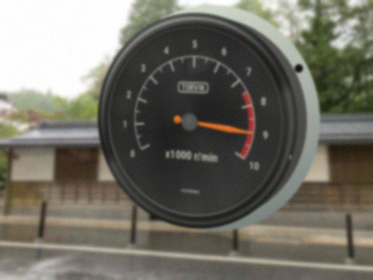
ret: 9000
